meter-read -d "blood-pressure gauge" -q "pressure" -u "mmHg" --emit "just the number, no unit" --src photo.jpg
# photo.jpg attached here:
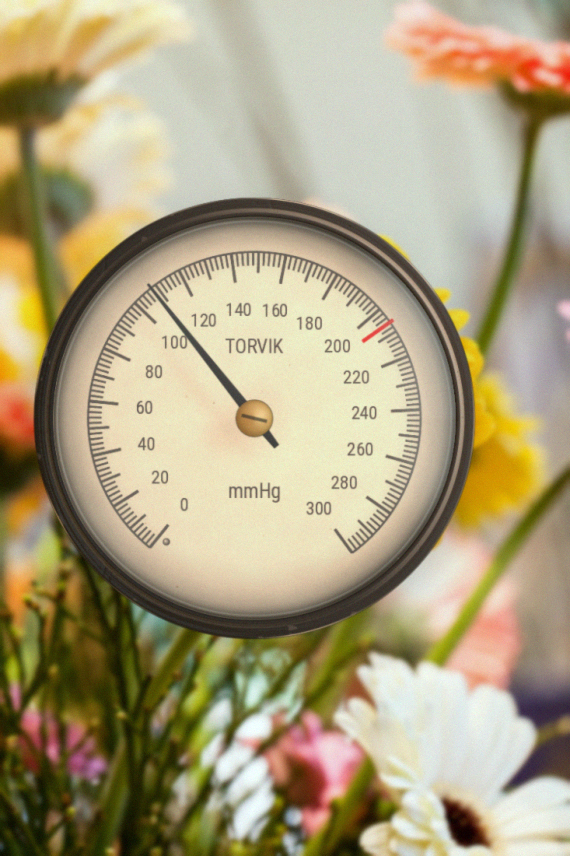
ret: 108
